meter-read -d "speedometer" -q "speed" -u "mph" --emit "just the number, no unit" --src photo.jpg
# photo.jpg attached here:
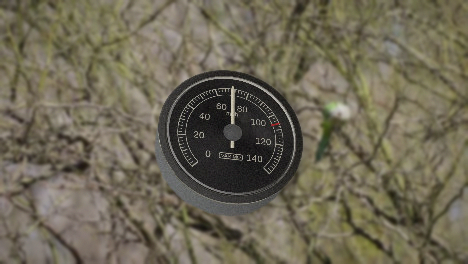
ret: 70
